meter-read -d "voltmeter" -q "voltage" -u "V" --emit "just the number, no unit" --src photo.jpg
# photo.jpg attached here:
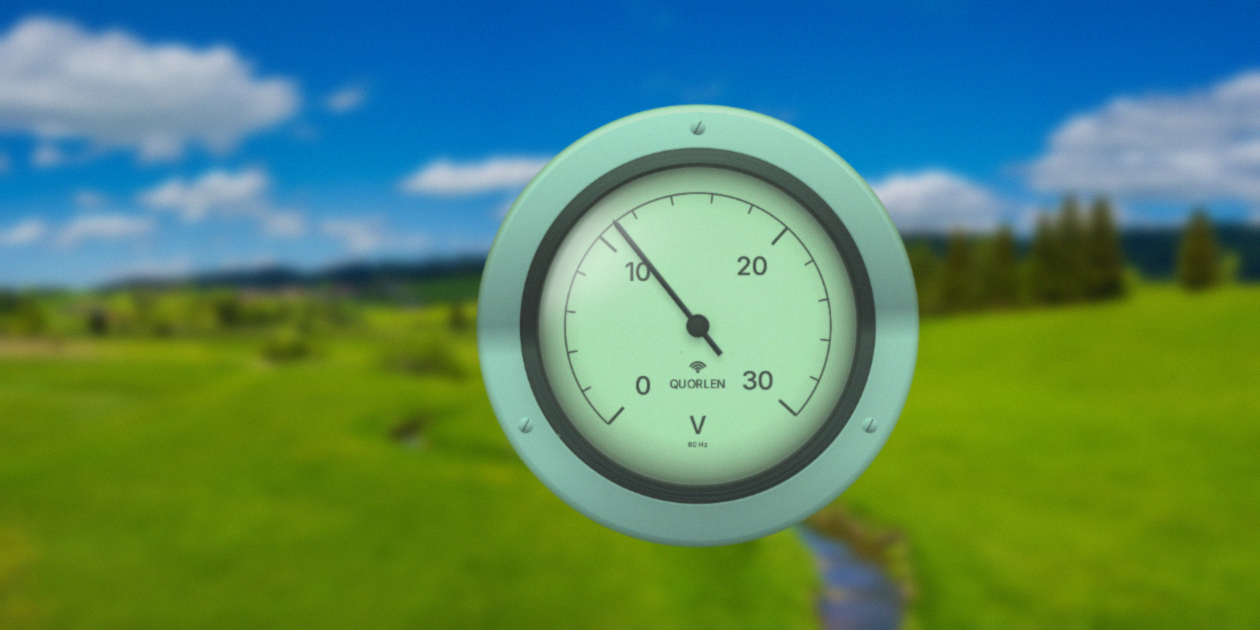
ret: 11
